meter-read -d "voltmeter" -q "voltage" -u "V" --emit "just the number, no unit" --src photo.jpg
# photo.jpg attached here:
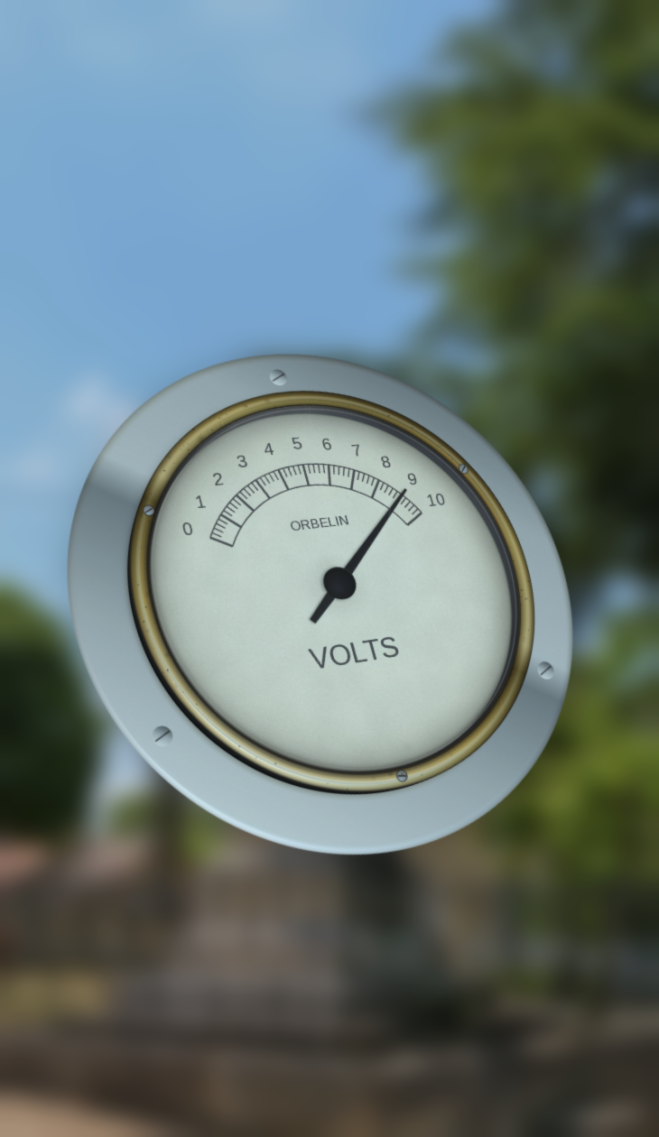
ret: 9
